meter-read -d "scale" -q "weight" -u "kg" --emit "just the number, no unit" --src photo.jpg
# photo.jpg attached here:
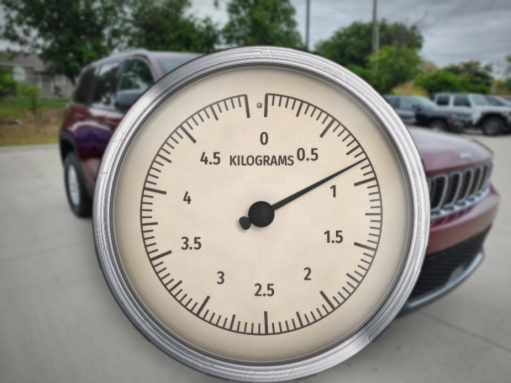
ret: 0.85
